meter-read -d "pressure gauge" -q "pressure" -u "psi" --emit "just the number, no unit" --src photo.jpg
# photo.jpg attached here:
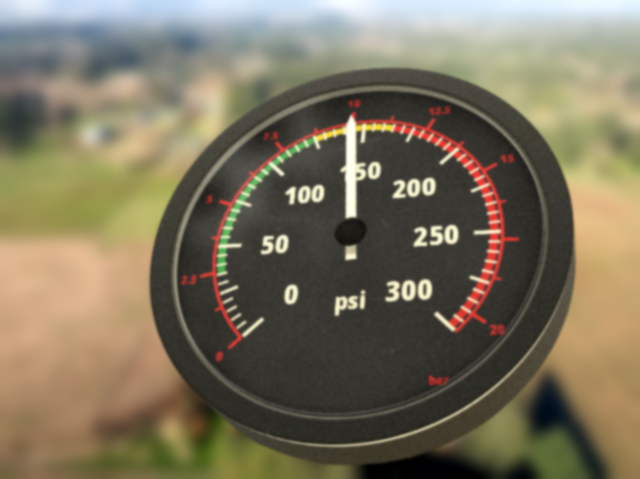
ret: 145
